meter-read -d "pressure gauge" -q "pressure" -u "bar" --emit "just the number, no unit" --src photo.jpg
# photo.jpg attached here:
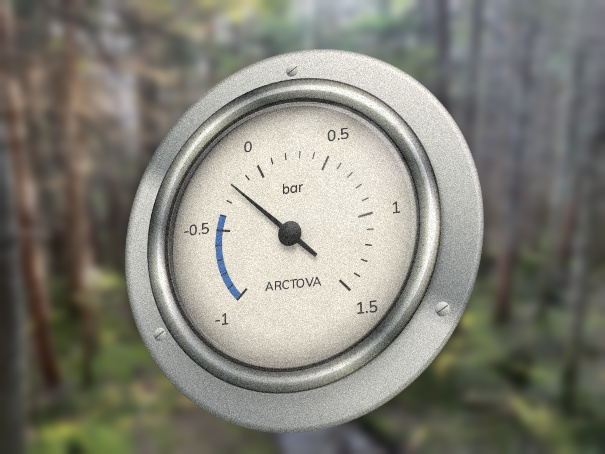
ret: -0.2
